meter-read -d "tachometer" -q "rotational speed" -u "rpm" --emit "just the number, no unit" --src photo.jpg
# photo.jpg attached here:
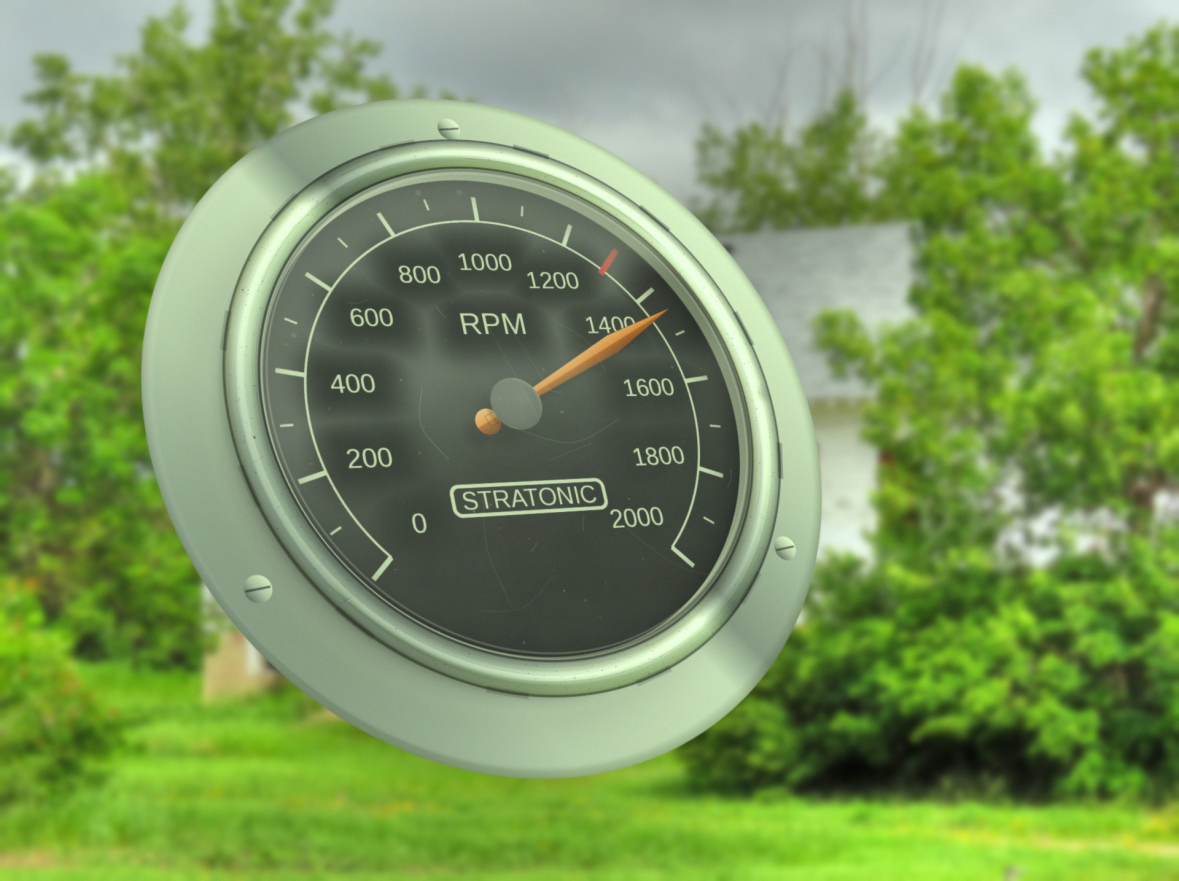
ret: 1450
